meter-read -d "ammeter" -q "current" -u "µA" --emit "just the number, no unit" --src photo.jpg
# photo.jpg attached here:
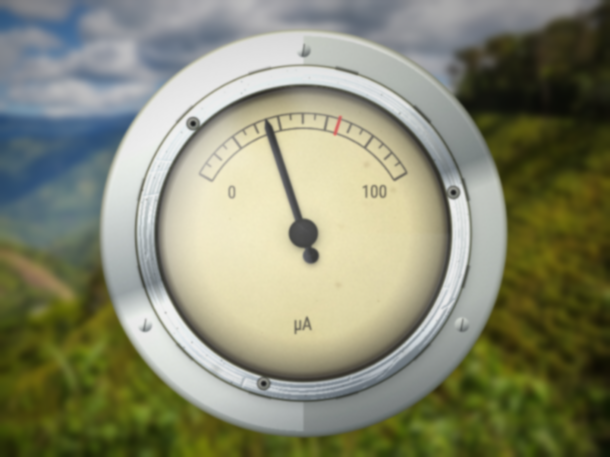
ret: 35
